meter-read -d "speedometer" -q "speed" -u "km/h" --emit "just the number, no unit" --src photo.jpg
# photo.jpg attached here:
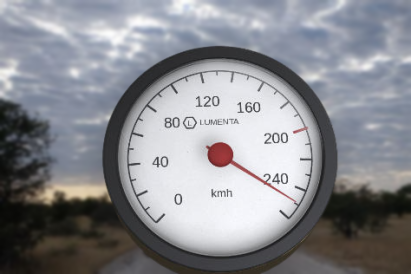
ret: 250
